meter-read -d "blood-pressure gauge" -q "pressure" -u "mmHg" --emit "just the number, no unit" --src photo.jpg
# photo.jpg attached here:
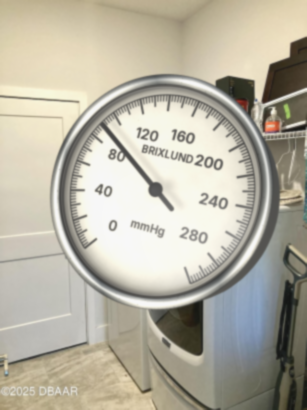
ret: 90
